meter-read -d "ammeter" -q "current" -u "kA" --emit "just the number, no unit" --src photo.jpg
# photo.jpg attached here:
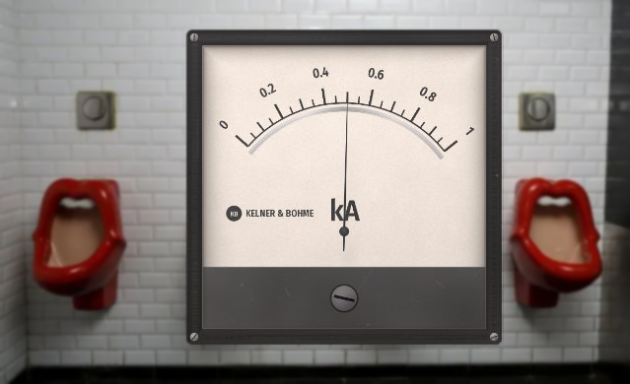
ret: 0.5
